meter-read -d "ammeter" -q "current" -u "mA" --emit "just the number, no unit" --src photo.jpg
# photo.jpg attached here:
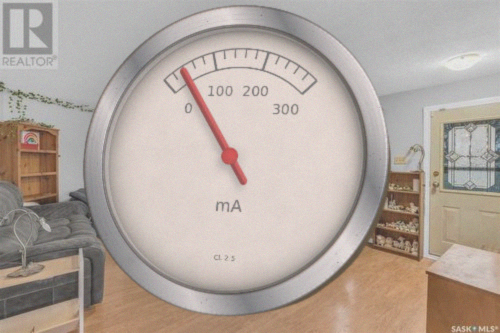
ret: 40
